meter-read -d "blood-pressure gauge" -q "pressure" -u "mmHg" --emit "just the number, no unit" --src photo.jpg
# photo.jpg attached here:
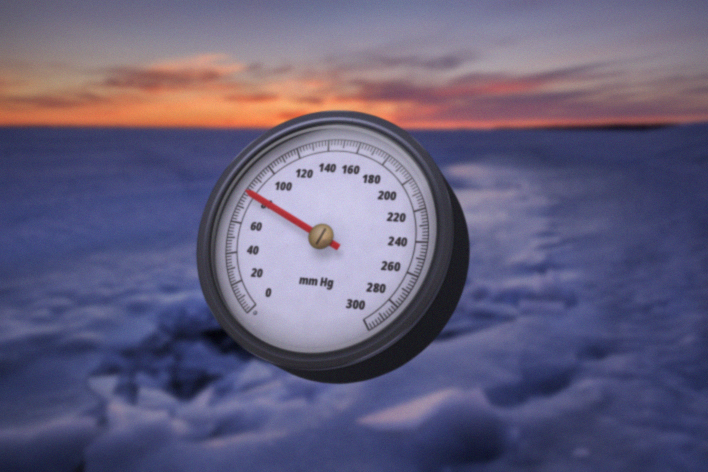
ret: 80
